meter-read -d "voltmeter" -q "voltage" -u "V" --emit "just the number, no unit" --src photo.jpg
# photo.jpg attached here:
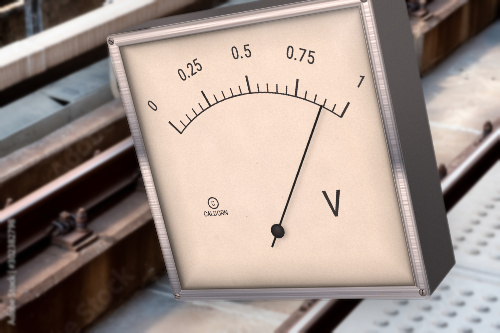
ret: 0.9
